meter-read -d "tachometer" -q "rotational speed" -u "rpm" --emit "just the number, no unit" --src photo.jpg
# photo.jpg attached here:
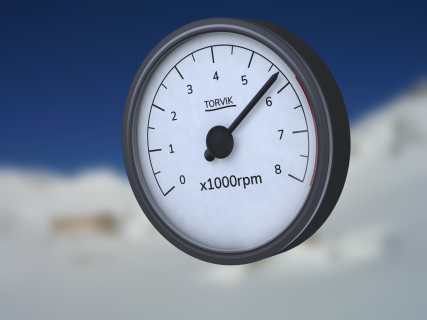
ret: 5750
